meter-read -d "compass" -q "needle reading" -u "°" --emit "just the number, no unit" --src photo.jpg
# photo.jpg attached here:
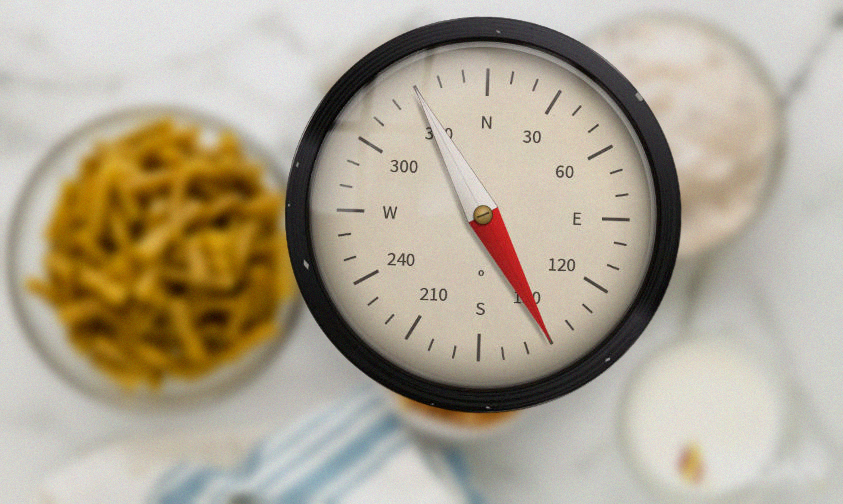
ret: 150
